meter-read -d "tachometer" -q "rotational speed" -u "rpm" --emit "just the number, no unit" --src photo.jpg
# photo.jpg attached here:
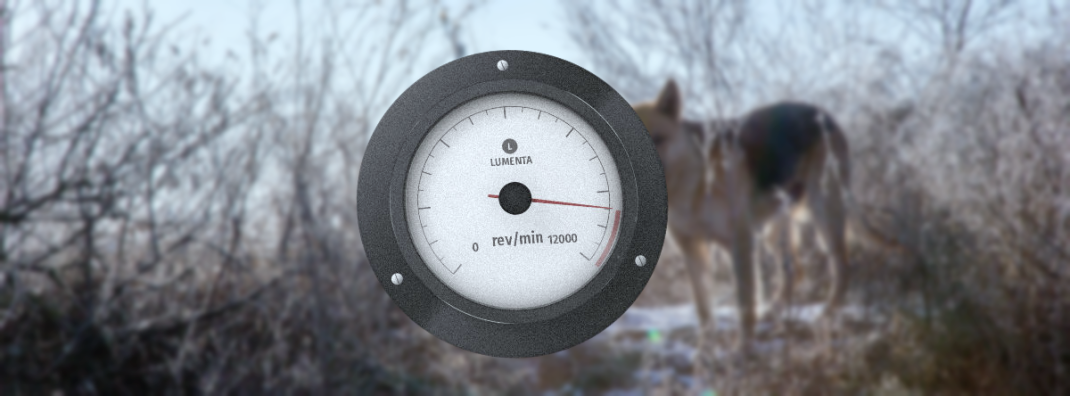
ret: 10500
